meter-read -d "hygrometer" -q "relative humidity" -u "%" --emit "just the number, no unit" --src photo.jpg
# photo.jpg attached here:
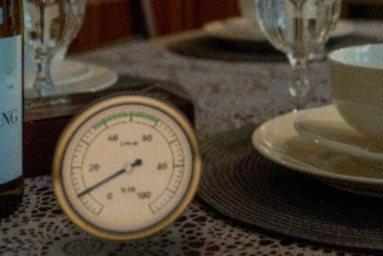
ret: 10
